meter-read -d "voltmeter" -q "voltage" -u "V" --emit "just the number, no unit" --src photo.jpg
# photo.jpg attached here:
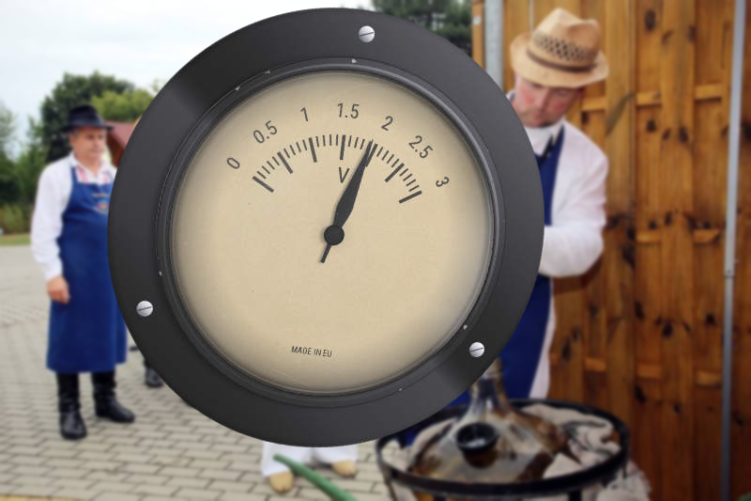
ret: 1.9
